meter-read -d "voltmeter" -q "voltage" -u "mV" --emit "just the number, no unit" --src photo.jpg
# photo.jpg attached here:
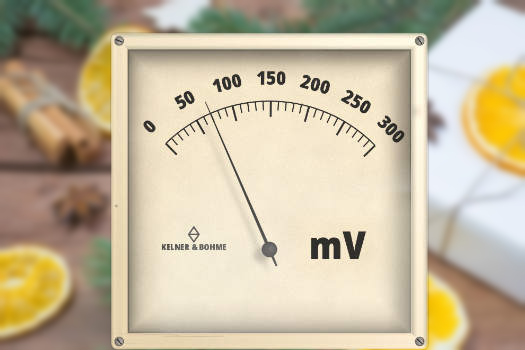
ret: 70
